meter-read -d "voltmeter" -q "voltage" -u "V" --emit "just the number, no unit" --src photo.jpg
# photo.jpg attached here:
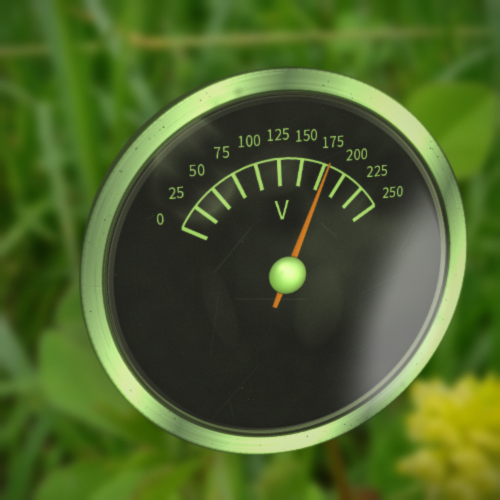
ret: 175
